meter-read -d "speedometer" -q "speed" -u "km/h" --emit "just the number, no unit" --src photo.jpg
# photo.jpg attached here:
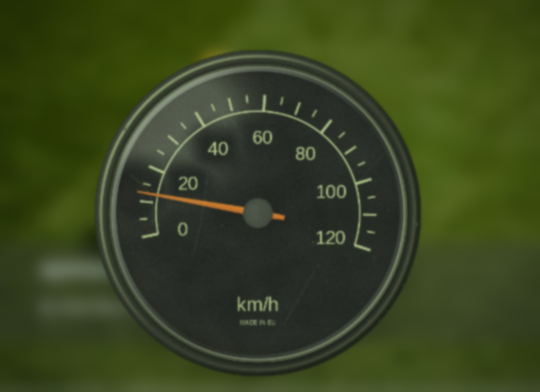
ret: 12.5
